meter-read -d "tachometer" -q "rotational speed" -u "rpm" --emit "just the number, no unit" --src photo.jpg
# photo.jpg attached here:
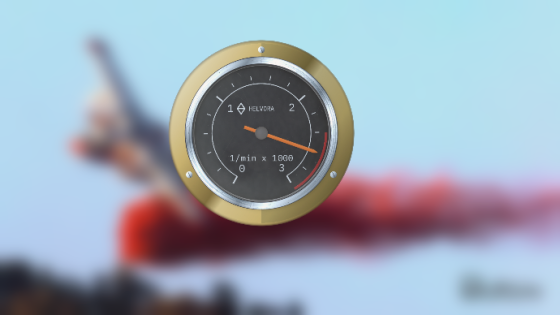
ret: 2600
